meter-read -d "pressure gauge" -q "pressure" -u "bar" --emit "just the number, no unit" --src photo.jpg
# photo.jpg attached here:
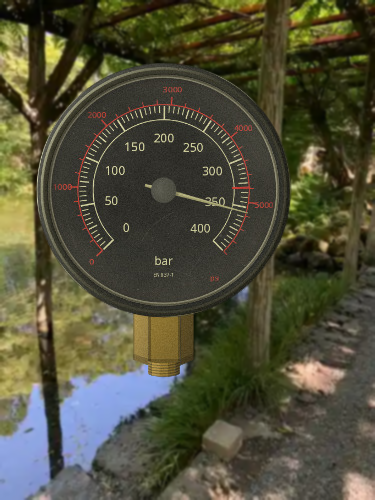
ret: 355
